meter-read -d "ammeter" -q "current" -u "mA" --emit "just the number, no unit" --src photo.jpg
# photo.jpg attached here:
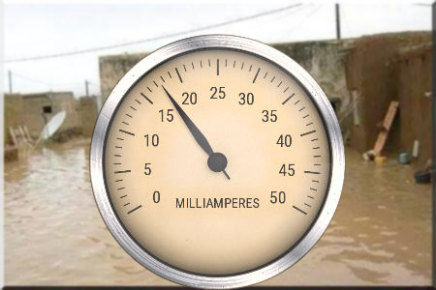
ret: 17.5
